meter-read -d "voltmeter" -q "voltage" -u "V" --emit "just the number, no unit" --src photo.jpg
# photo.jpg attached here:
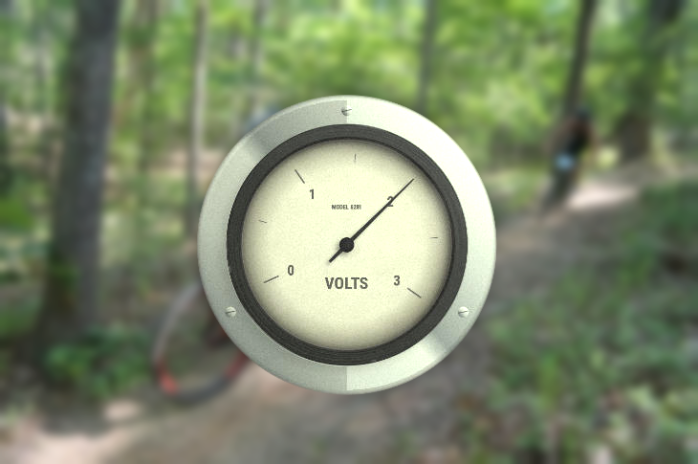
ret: 2
